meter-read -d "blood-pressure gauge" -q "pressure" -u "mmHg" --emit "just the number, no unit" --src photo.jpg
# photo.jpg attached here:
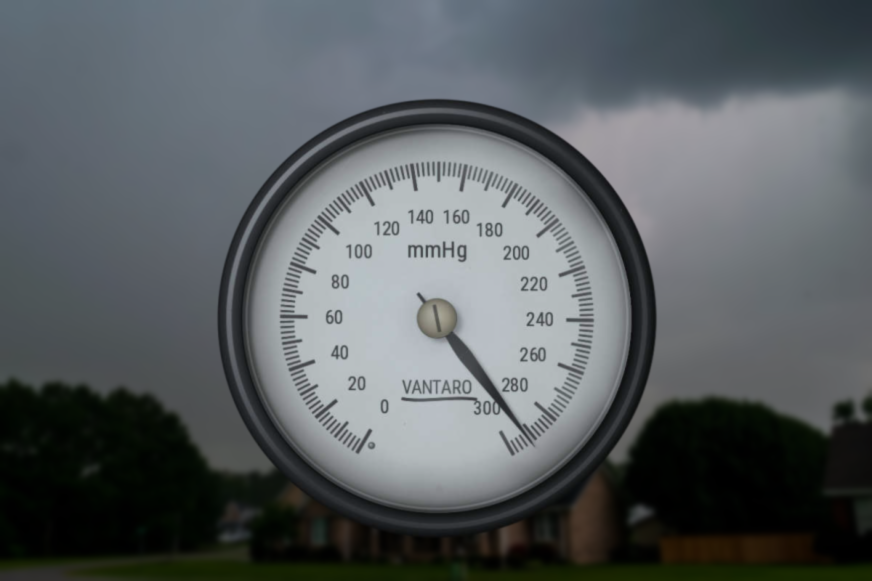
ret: 292
